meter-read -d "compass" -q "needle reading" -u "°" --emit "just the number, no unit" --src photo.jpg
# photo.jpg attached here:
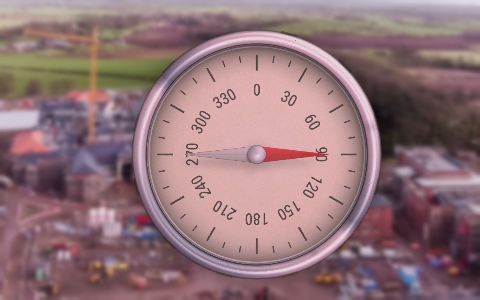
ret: 90
